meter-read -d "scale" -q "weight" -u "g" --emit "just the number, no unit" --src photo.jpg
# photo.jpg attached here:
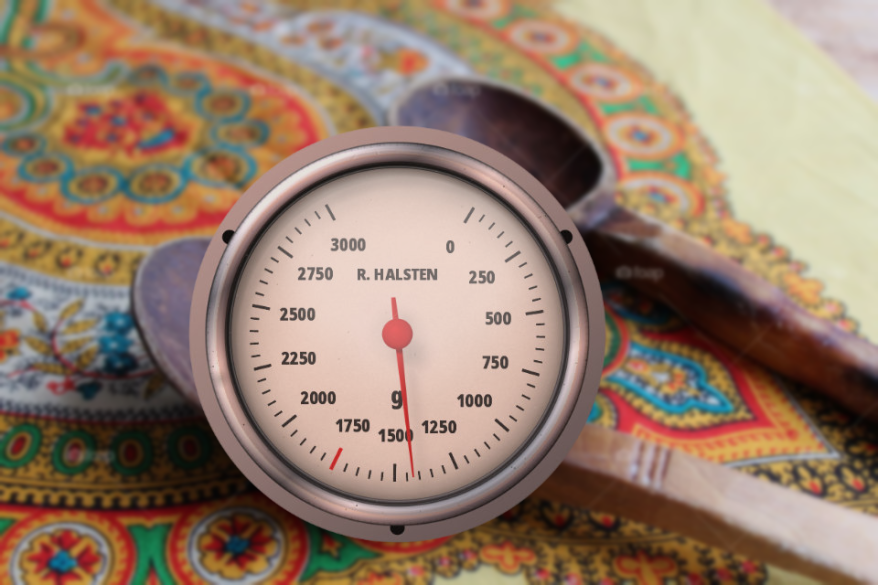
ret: 1425
